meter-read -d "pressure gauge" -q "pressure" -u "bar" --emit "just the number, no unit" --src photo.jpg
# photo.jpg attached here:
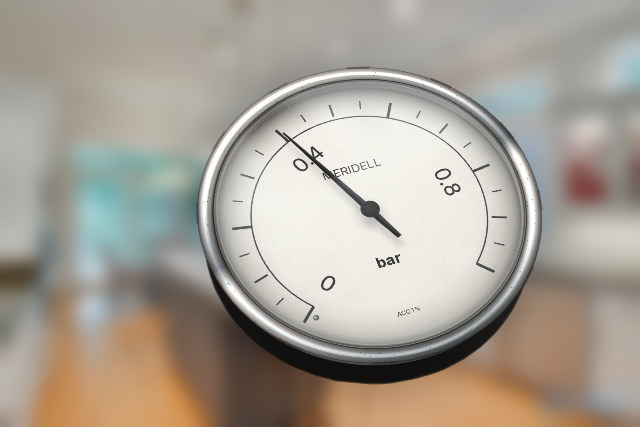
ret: 0.4
